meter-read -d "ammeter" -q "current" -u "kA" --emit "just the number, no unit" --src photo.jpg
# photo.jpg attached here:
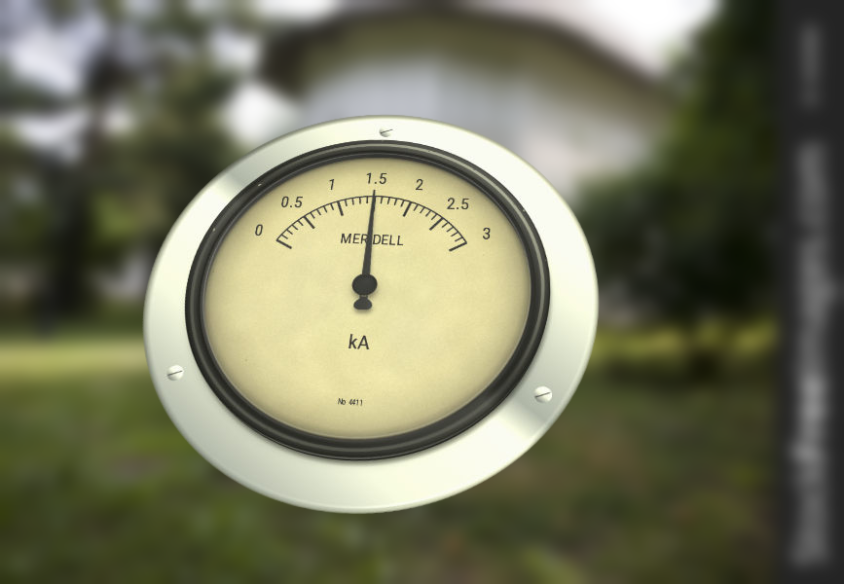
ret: 1.5
